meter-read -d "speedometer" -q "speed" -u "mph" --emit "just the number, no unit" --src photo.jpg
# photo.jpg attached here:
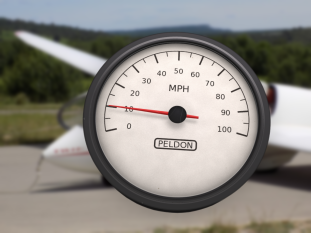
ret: 10
